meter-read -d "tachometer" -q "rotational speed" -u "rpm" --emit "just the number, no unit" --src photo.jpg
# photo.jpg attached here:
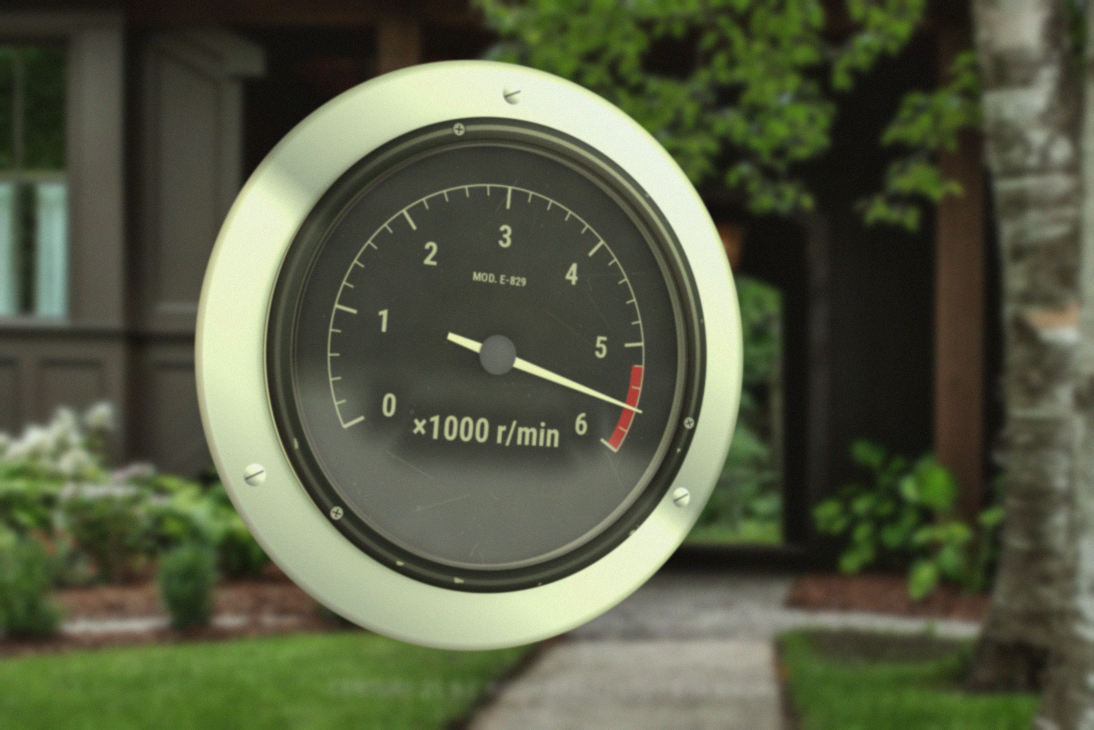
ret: 5600
